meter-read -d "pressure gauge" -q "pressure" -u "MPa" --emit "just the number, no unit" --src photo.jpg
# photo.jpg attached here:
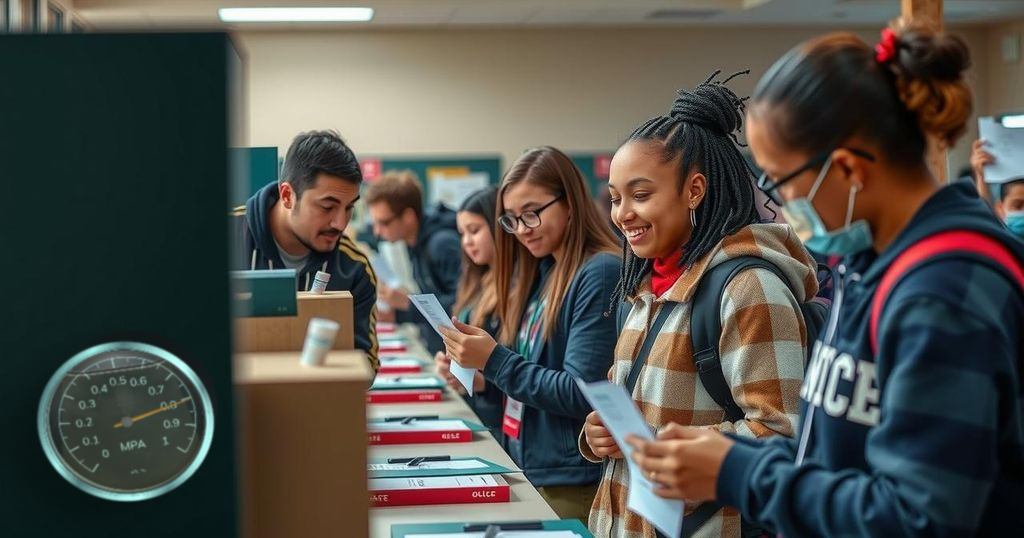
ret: 0.8
